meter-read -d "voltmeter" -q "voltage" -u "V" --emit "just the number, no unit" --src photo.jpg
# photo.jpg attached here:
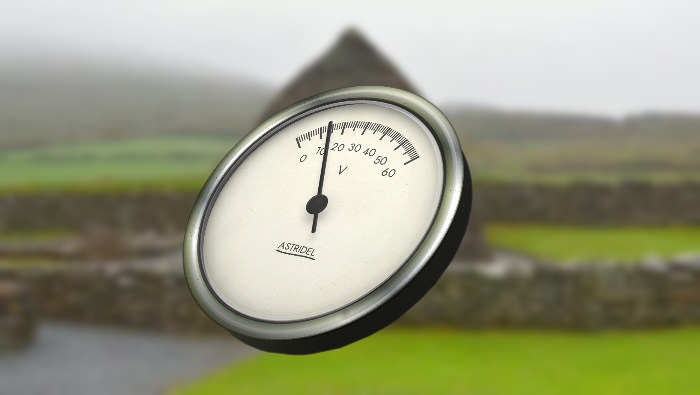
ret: 15
